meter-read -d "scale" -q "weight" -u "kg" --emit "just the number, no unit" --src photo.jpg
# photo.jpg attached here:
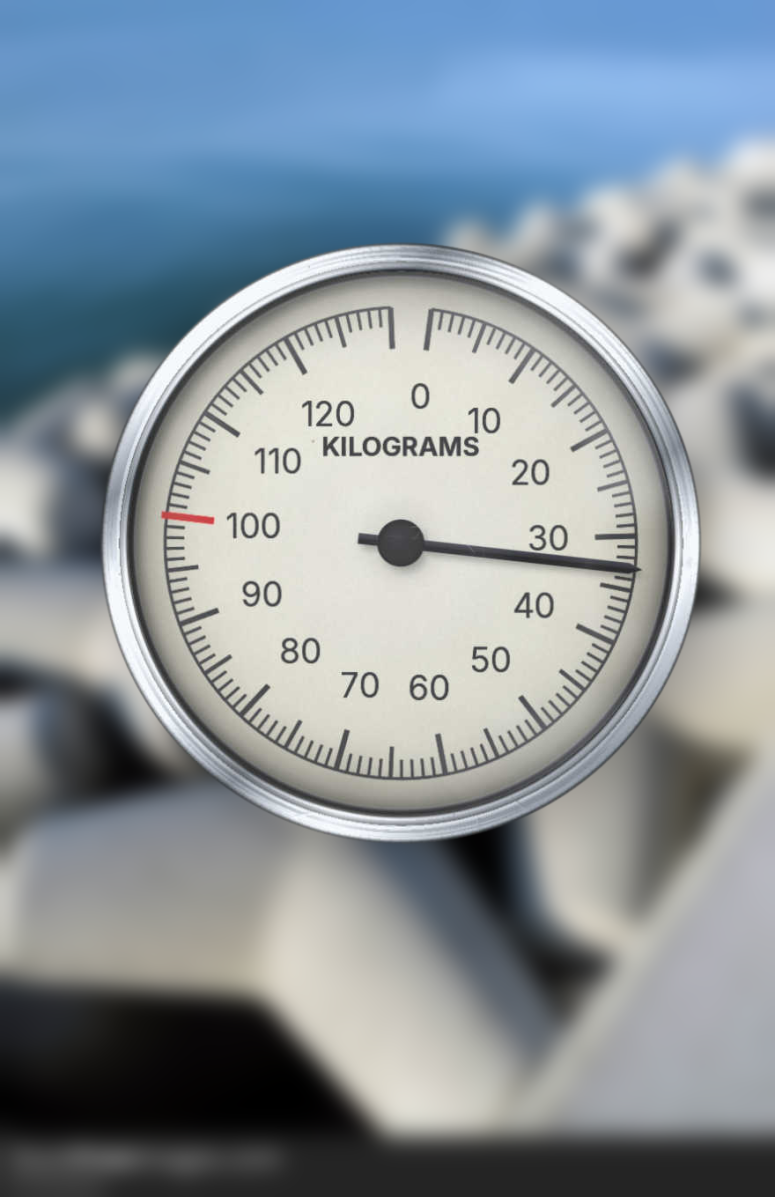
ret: 33
